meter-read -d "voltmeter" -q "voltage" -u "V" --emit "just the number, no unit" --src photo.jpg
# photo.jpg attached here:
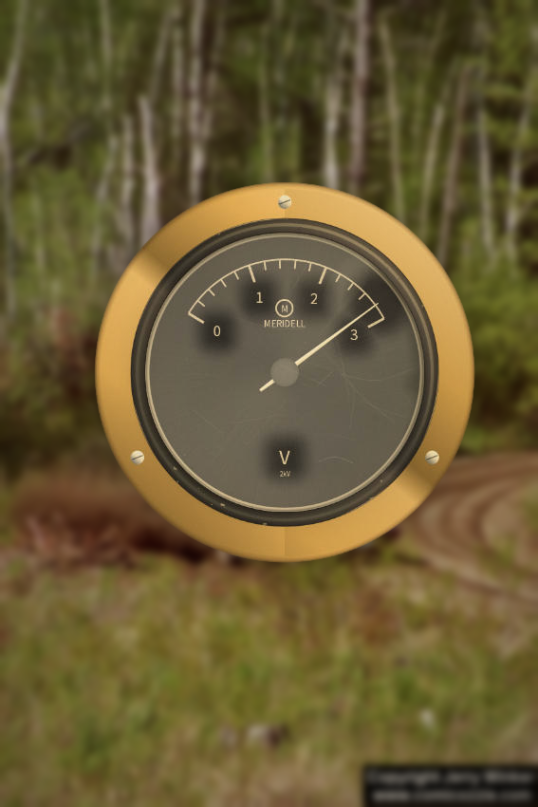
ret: 2.8
